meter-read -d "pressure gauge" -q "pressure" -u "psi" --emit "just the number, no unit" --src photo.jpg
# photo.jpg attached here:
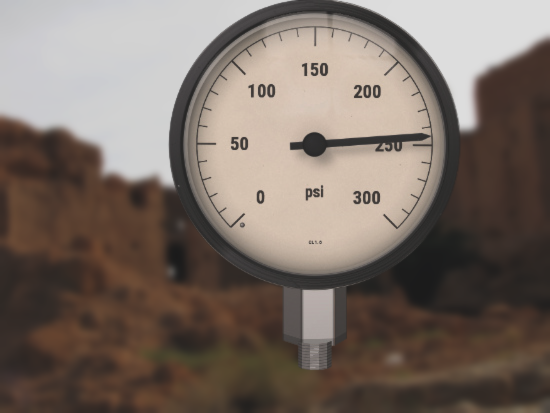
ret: 245
